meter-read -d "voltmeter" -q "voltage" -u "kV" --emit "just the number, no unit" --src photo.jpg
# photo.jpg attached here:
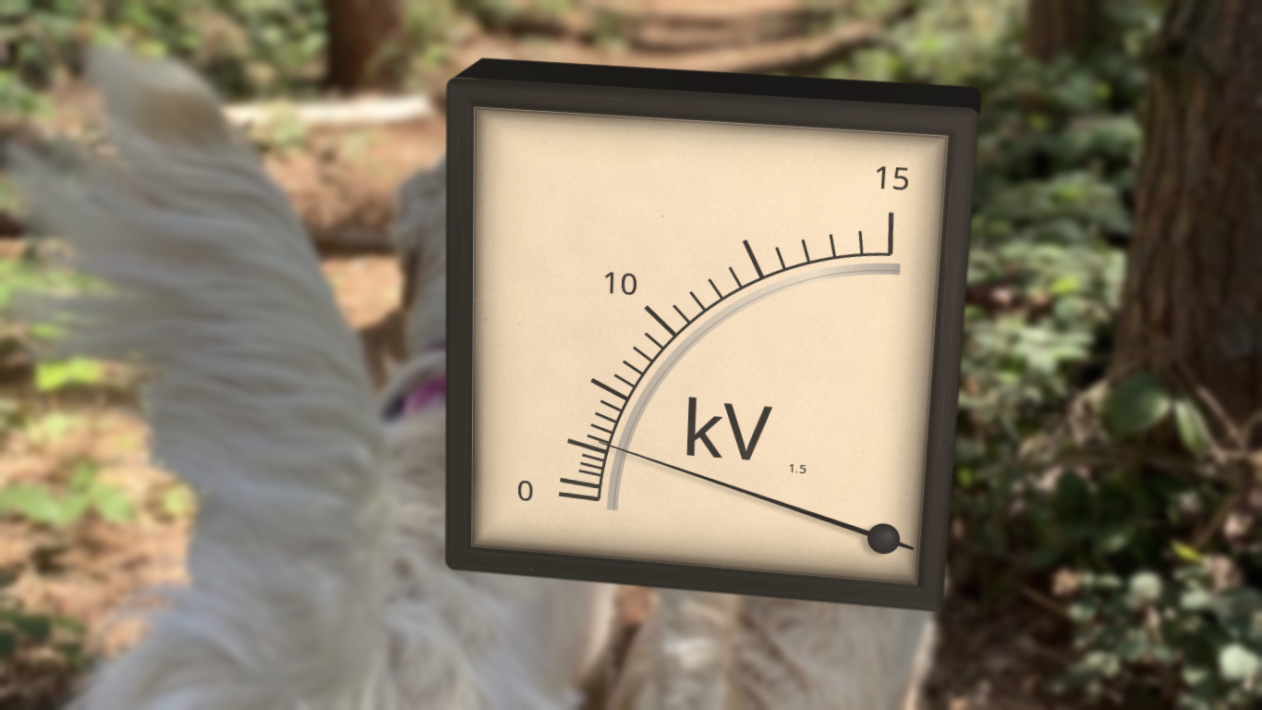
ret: 5.5
